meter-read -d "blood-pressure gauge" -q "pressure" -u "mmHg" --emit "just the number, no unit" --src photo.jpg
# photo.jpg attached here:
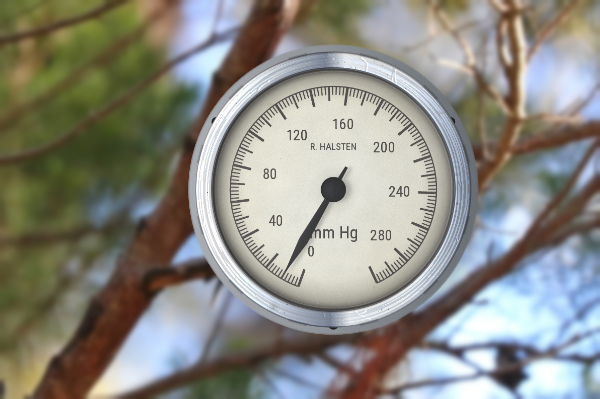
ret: 10
